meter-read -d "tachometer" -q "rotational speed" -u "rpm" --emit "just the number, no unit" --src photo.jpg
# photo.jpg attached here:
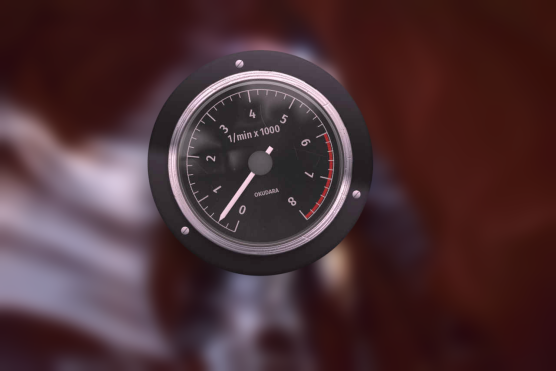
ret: 400
